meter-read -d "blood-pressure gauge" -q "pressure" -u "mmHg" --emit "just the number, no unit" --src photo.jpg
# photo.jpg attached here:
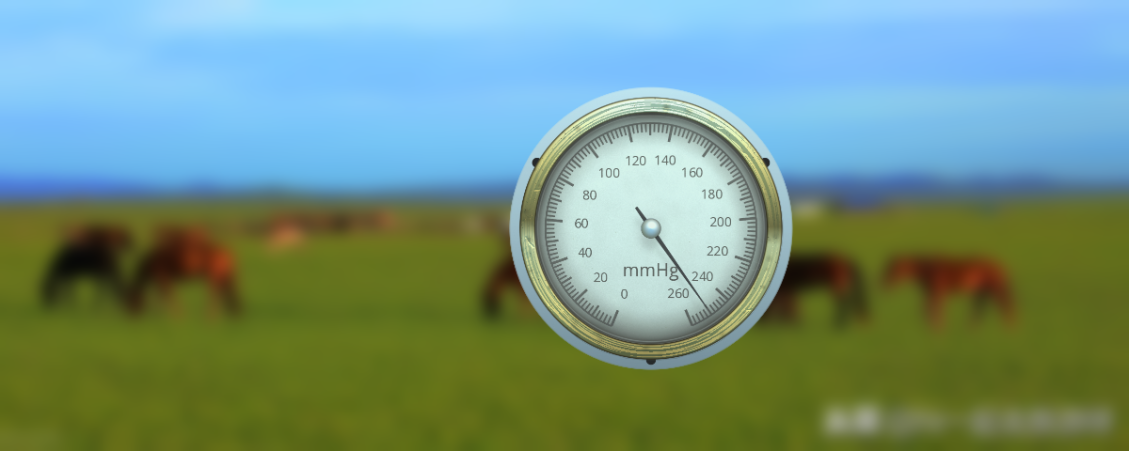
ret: 250
